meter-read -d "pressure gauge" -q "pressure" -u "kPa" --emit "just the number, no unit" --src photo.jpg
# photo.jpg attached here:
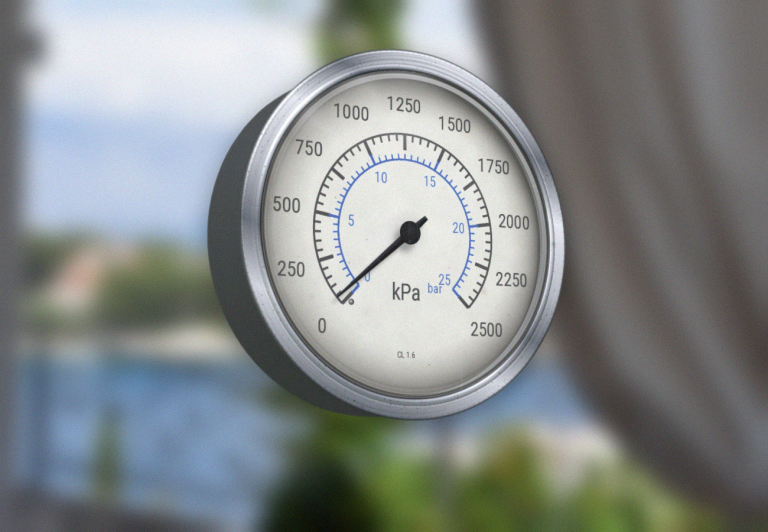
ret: 50
